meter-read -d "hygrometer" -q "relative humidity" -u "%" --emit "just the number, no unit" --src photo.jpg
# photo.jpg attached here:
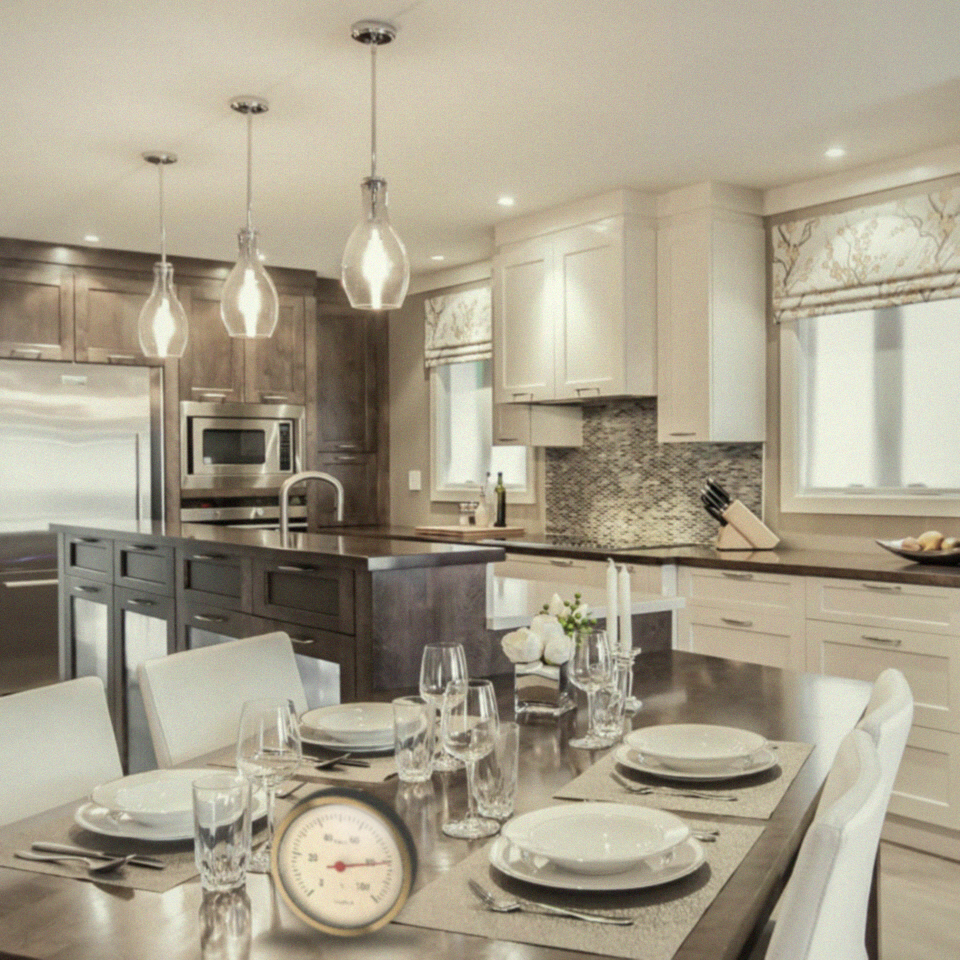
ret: 80
